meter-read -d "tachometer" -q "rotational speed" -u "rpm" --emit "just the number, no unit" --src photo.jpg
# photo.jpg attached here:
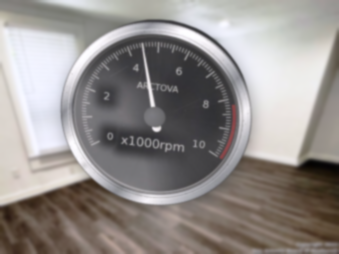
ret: 4500
